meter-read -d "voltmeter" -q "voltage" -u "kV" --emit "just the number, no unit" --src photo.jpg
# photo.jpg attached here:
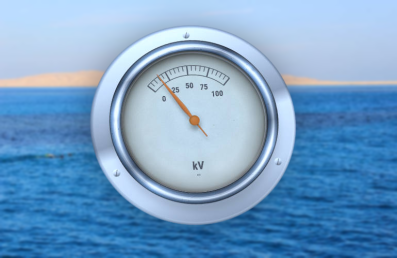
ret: 15
